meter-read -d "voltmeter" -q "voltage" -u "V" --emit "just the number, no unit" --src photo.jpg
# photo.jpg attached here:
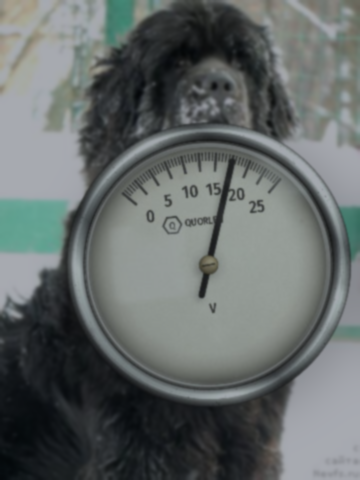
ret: 17.5
